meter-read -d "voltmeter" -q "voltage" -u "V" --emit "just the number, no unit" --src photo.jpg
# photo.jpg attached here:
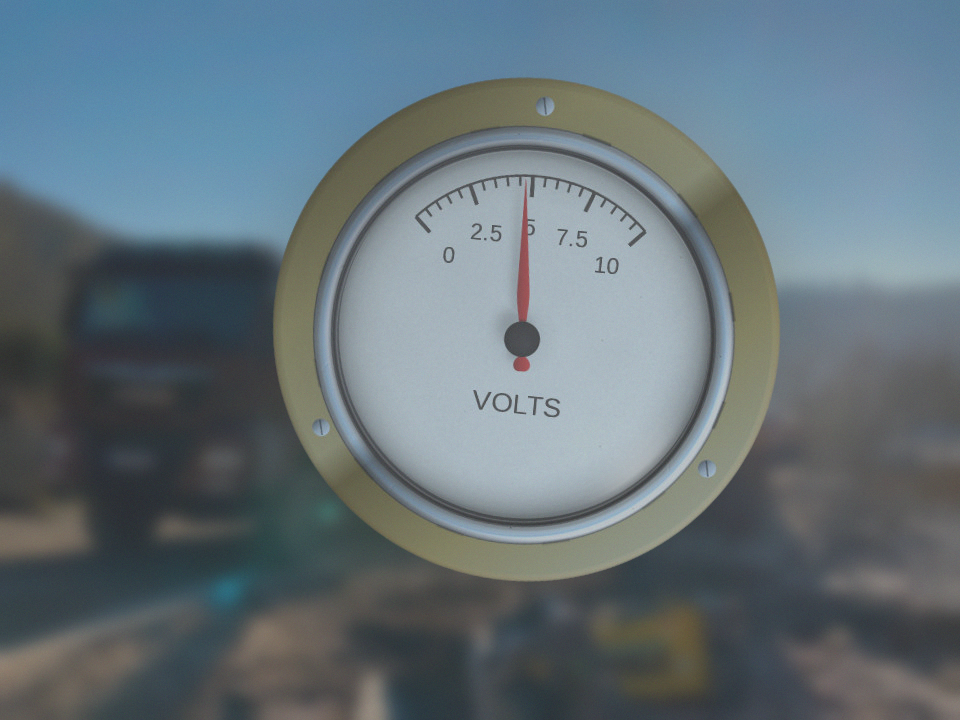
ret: 4.75
